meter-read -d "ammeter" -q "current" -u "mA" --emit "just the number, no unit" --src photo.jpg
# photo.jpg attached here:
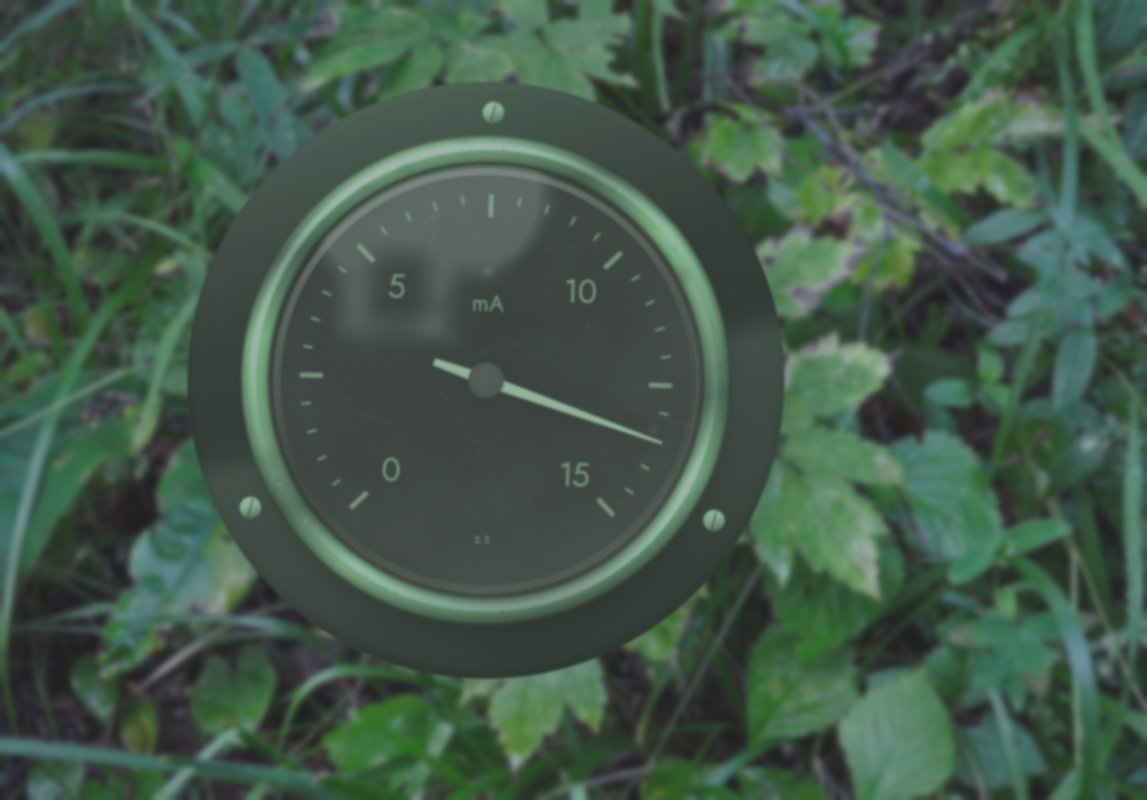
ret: 13.5
